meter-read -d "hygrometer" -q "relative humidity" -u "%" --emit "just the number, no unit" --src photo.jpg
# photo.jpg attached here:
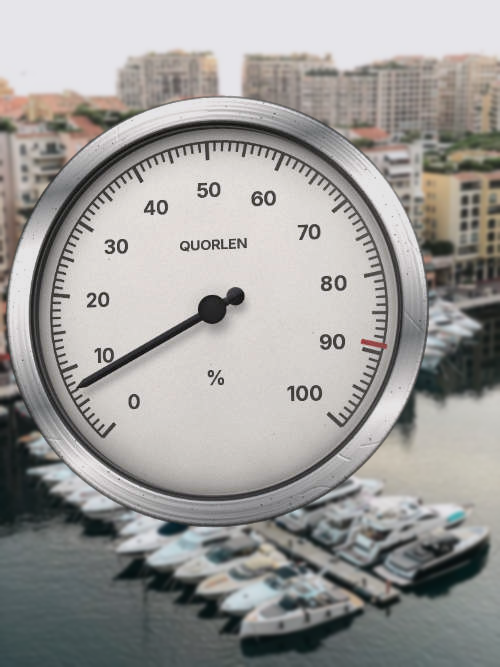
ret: 7
